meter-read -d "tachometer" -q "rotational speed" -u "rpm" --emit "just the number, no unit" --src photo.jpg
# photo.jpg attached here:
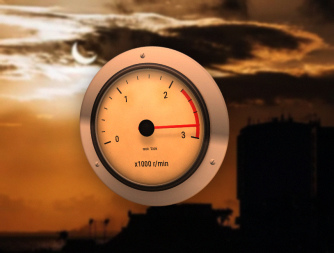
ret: 2800
